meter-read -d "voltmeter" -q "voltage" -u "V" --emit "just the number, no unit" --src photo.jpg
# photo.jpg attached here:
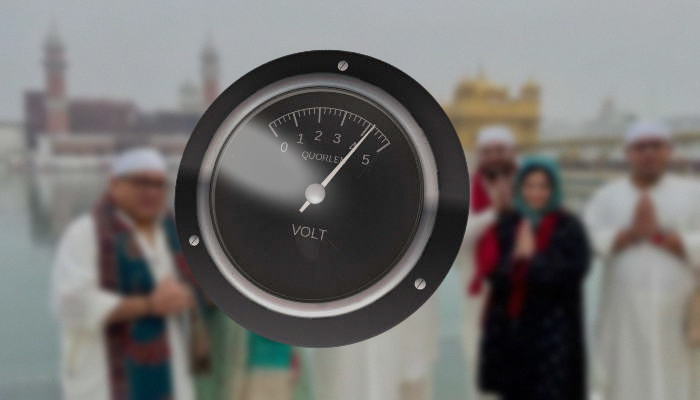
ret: 4.2
